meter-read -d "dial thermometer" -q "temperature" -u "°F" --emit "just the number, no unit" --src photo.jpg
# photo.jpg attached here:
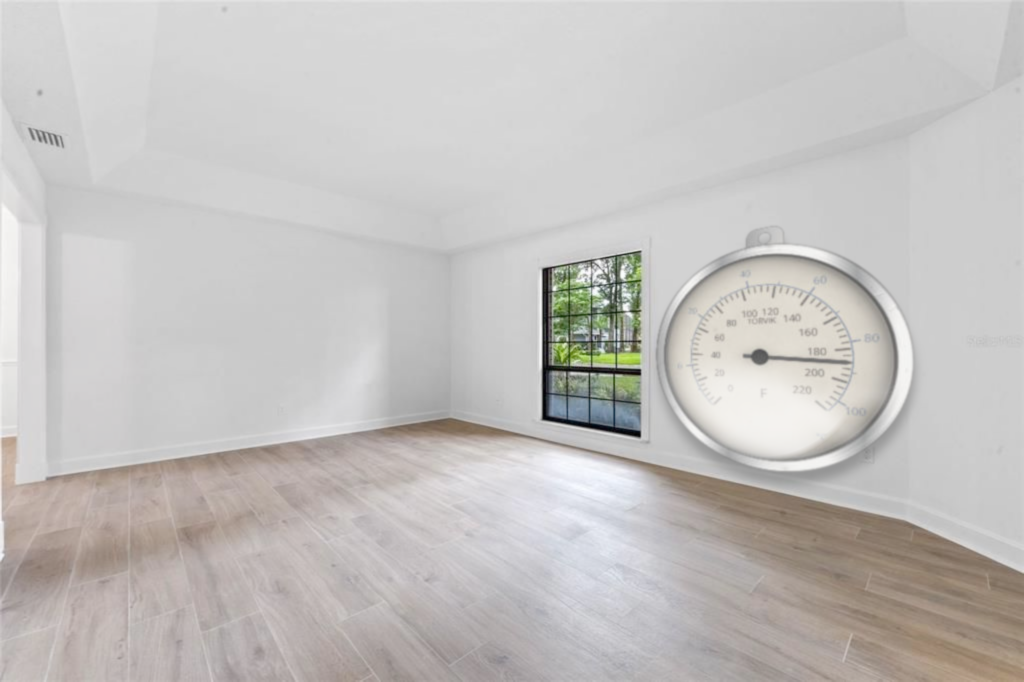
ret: 188
